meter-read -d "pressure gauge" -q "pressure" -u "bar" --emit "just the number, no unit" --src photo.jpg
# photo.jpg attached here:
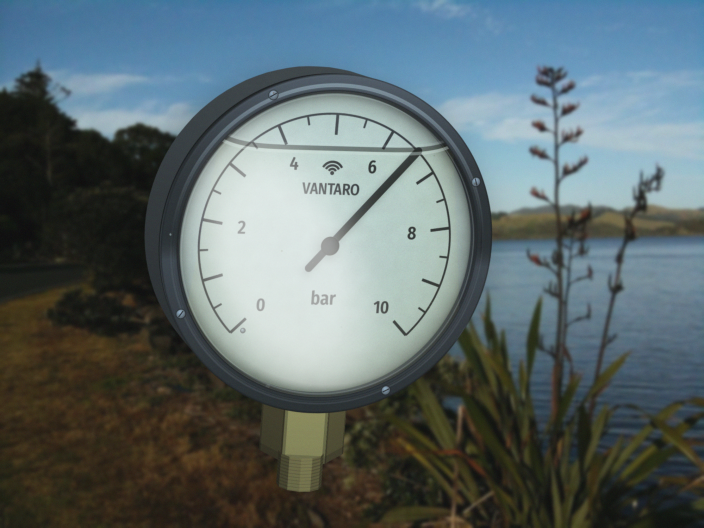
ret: 6.5
